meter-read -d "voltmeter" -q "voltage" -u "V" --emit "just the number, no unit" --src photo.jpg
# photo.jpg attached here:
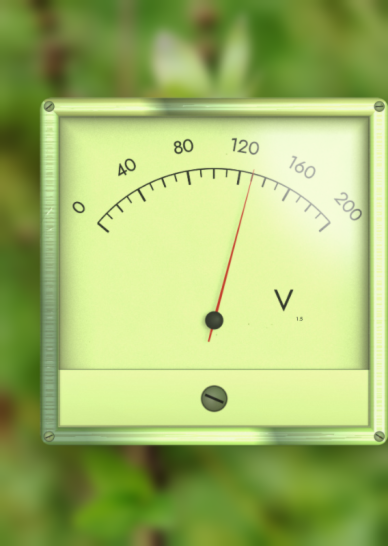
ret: 130
